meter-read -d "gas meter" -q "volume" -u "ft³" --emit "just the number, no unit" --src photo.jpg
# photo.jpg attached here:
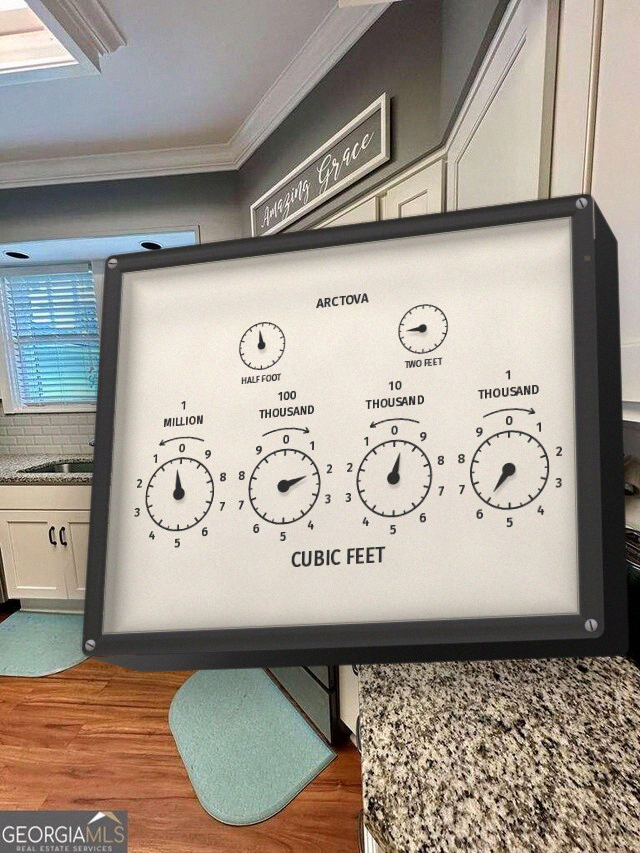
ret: 19600
